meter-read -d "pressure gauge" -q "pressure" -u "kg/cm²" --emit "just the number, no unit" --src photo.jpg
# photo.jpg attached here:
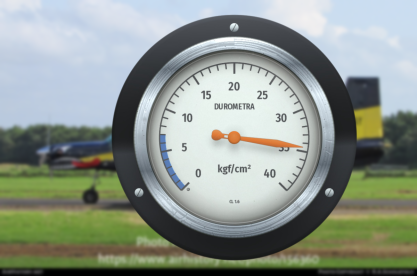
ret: 34.5
